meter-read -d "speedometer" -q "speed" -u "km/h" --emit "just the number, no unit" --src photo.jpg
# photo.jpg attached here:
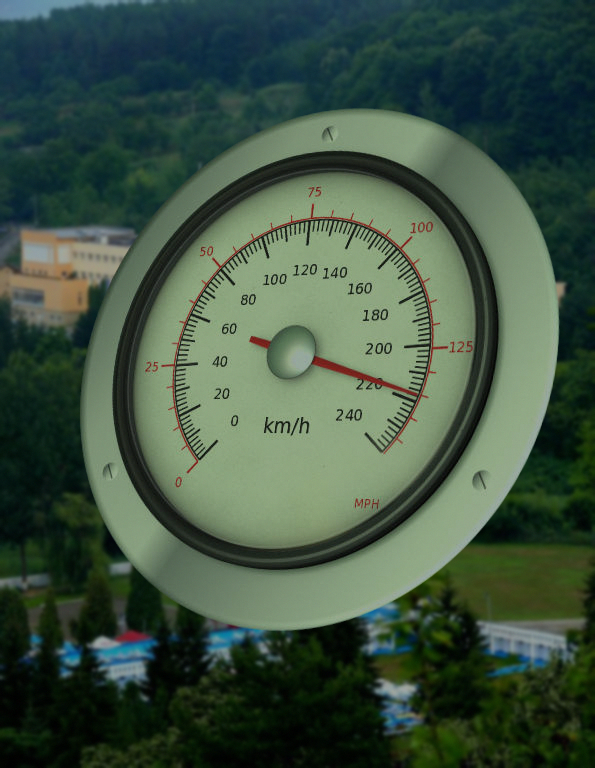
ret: 218
